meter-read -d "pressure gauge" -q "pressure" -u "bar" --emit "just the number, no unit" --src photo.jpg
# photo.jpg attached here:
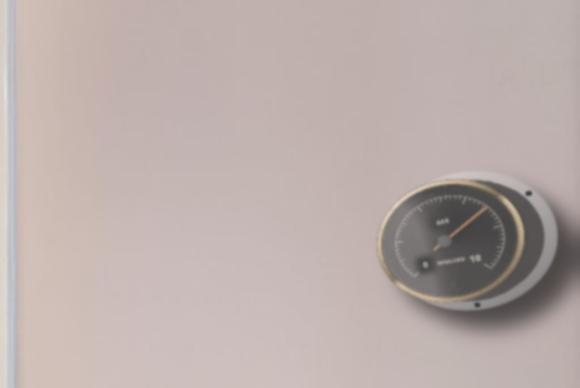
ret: 7
